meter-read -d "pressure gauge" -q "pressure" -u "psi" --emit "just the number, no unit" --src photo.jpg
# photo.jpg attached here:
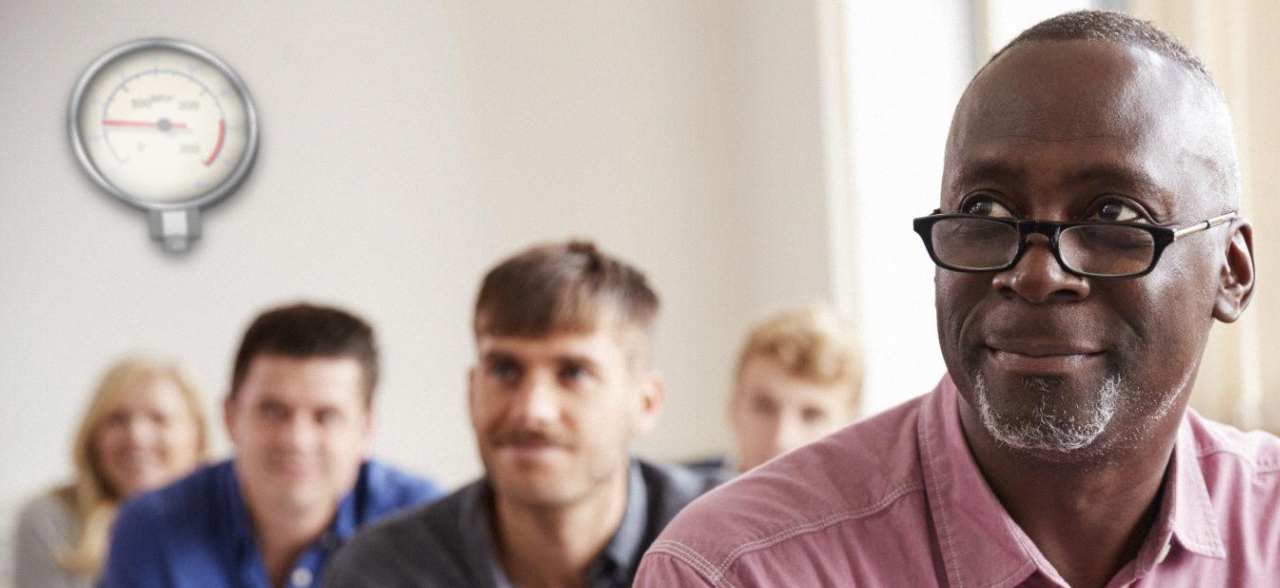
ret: 50
